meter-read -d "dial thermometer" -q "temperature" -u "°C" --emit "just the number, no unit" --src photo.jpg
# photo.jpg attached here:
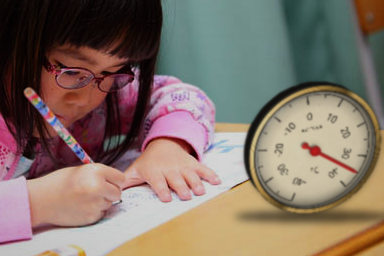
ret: 35
